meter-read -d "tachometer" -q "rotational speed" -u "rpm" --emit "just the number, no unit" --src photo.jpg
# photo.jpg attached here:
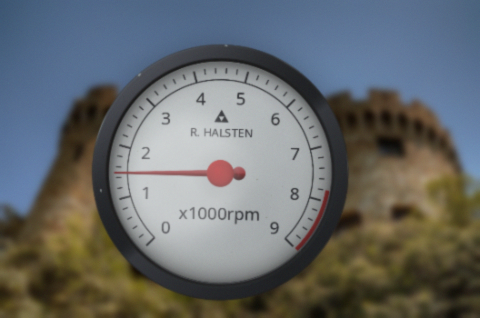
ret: 1500
